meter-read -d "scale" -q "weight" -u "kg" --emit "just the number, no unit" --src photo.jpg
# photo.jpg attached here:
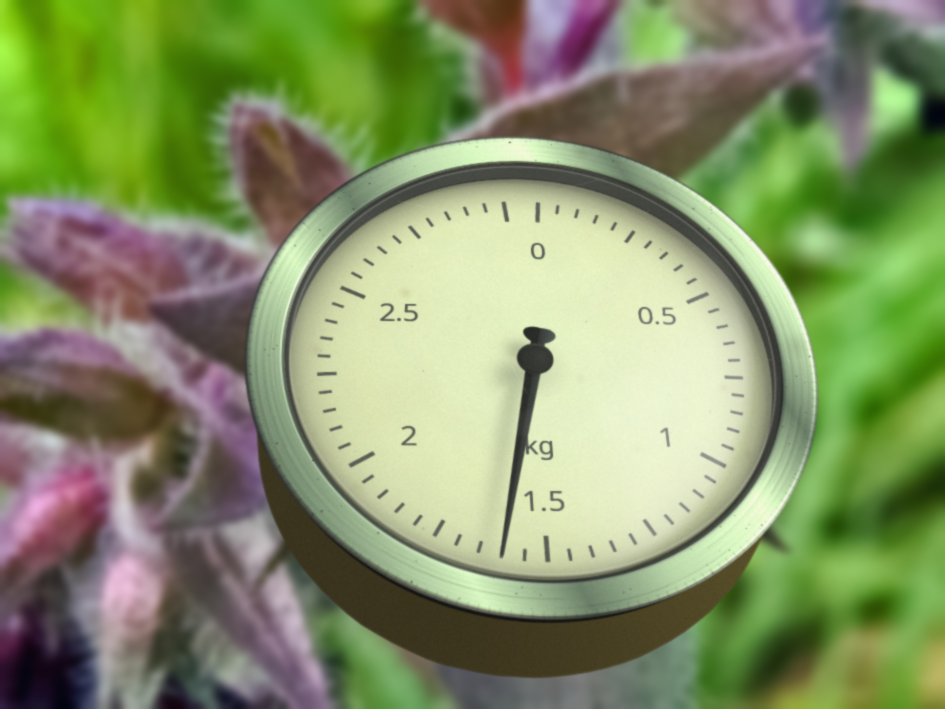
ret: 1.6
